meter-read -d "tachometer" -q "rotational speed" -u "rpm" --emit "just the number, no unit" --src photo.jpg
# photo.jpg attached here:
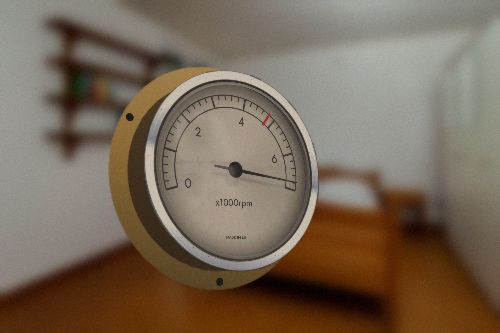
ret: 6800
